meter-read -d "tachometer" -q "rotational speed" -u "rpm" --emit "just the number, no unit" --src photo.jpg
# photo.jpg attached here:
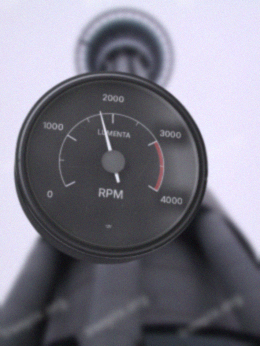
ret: 1750
